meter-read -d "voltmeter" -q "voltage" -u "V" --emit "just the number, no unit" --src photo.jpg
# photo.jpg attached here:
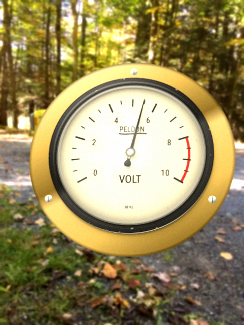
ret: 5.5
